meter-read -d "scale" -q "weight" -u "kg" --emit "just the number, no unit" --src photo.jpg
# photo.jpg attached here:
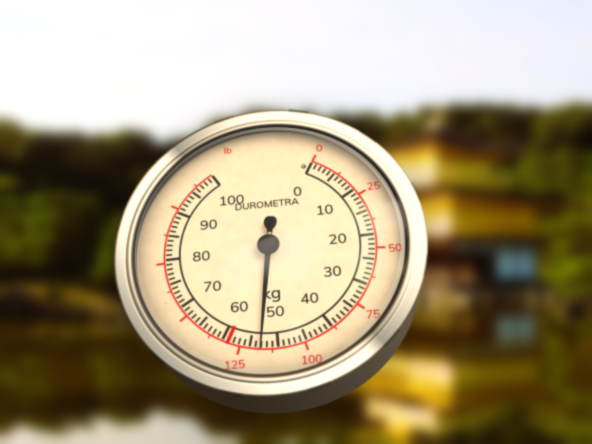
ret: 53
